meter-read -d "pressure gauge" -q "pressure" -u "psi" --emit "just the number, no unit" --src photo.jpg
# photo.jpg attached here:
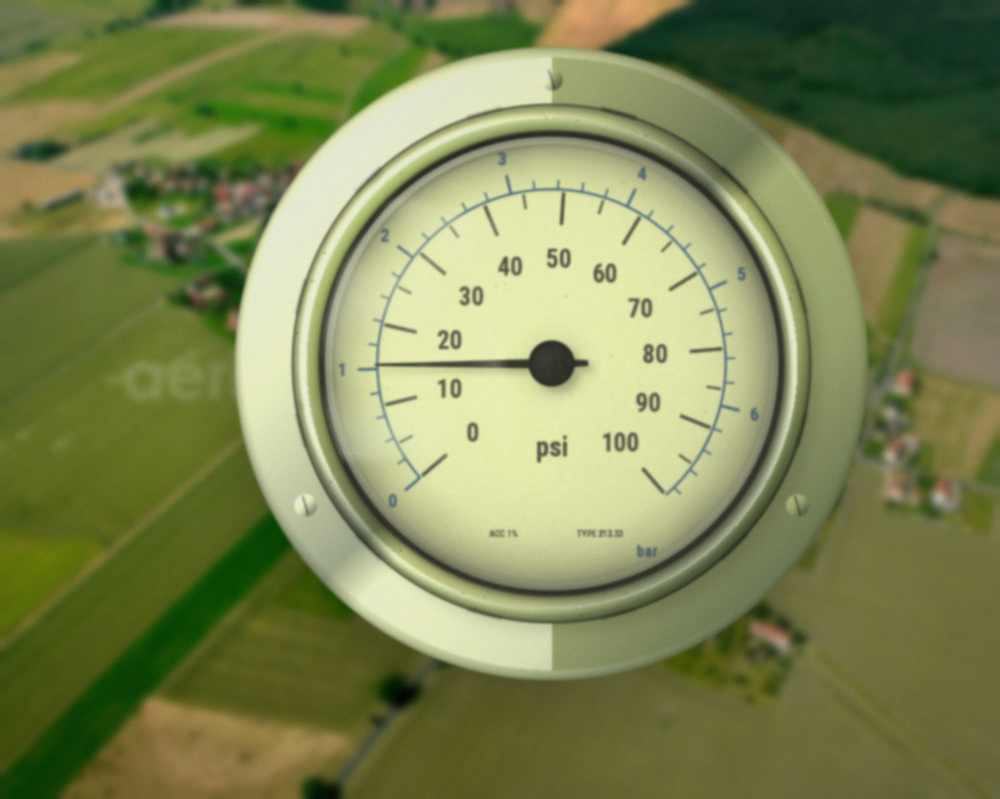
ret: 15
